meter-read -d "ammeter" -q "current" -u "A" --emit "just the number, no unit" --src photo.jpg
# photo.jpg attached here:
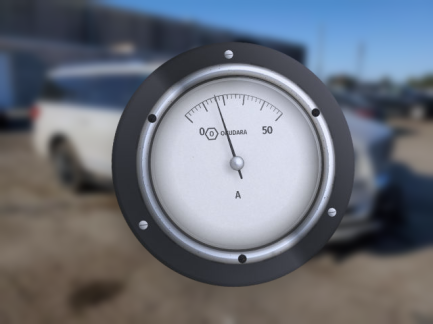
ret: 16
